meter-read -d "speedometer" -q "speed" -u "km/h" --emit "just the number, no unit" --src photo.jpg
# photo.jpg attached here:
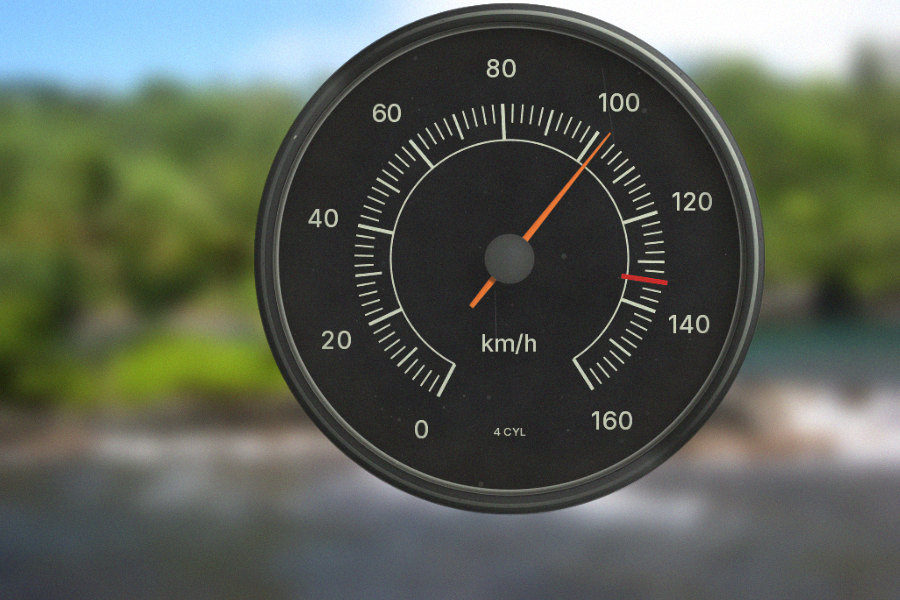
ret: 102
